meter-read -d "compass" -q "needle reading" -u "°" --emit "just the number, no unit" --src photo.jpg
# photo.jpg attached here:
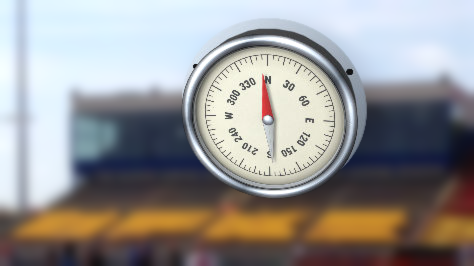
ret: 355
